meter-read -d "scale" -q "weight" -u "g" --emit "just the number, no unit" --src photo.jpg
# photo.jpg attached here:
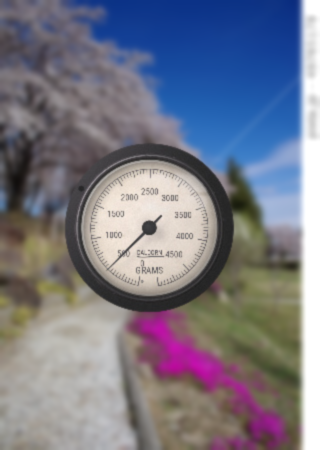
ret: 500
